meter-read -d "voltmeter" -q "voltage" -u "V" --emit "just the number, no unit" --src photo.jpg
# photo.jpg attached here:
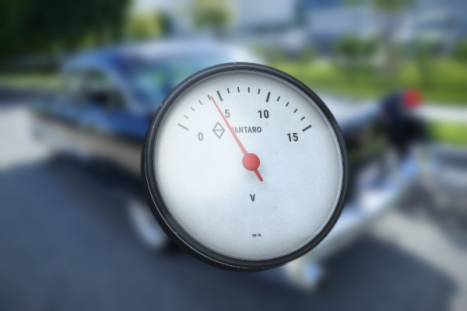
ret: 4
